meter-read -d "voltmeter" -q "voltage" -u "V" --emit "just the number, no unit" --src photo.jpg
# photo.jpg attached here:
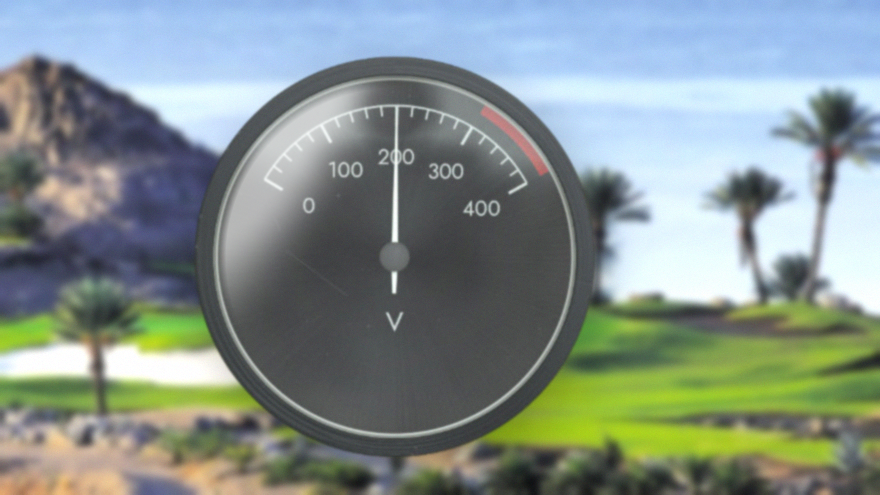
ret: 200
